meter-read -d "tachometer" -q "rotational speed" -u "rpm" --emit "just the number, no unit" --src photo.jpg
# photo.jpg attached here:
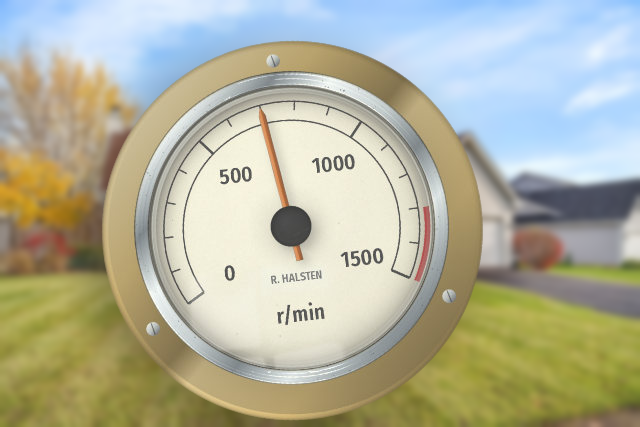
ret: 700
